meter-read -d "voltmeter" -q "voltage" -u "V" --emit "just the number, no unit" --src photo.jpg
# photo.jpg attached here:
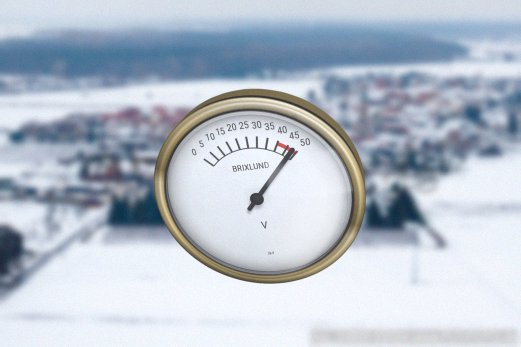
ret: 47.5
